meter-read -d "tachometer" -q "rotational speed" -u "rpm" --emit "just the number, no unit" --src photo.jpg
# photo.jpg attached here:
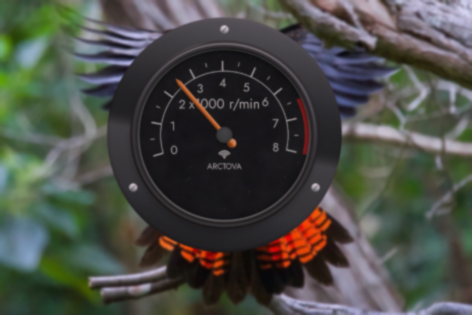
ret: 2500
